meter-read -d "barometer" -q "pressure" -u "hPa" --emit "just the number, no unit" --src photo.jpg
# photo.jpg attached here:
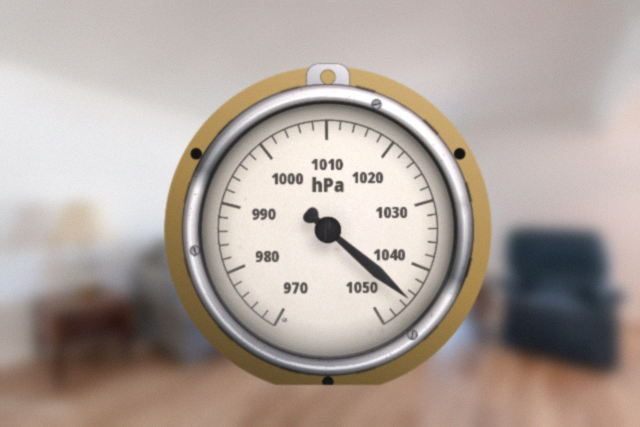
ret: 1045
